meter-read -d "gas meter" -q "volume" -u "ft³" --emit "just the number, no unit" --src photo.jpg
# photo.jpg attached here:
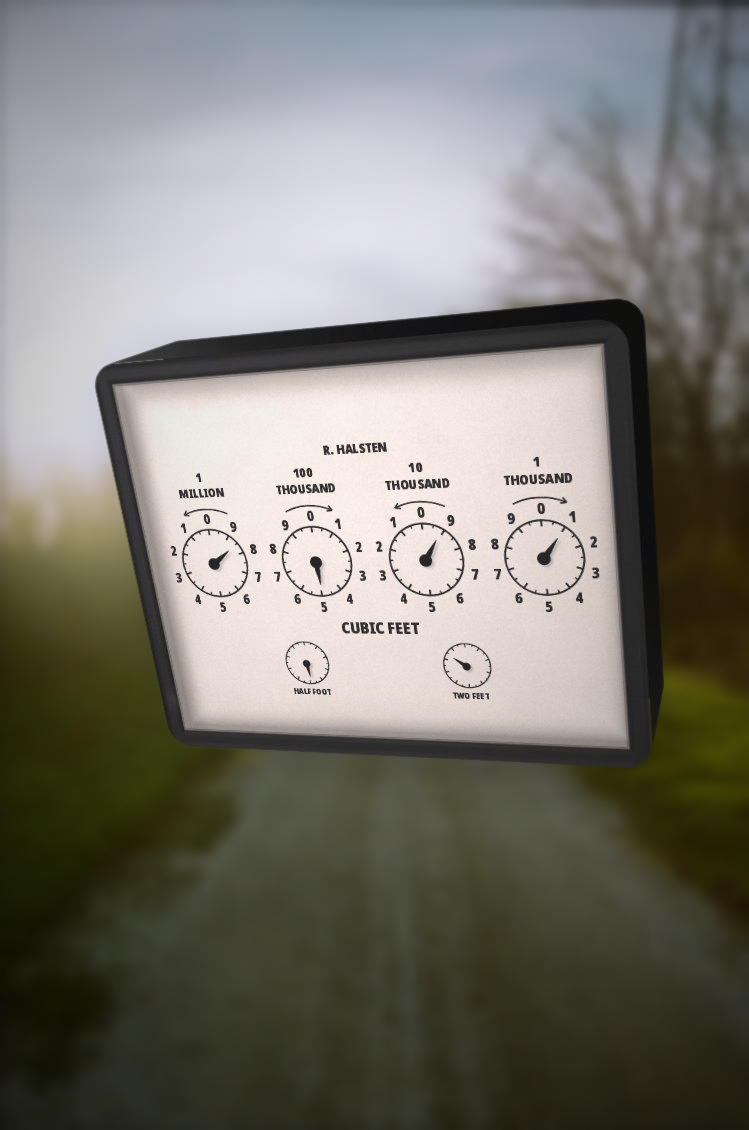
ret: 849100
